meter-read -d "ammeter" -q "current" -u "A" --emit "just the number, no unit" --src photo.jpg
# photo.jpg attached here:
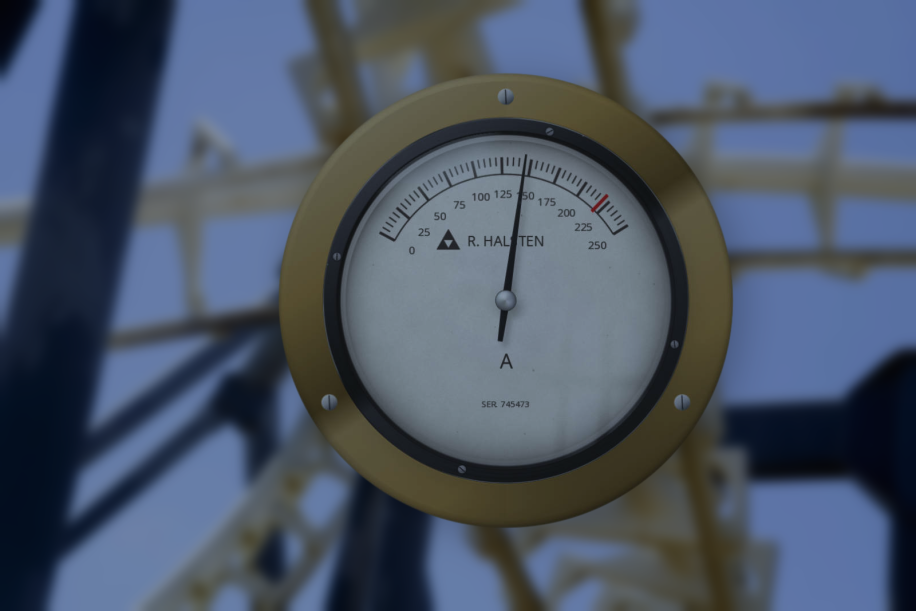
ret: 145
